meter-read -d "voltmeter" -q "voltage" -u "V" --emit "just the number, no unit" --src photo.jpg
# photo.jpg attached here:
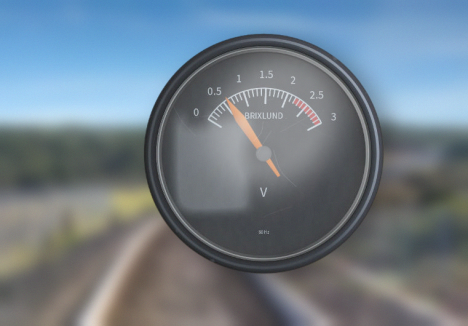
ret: 0.6
